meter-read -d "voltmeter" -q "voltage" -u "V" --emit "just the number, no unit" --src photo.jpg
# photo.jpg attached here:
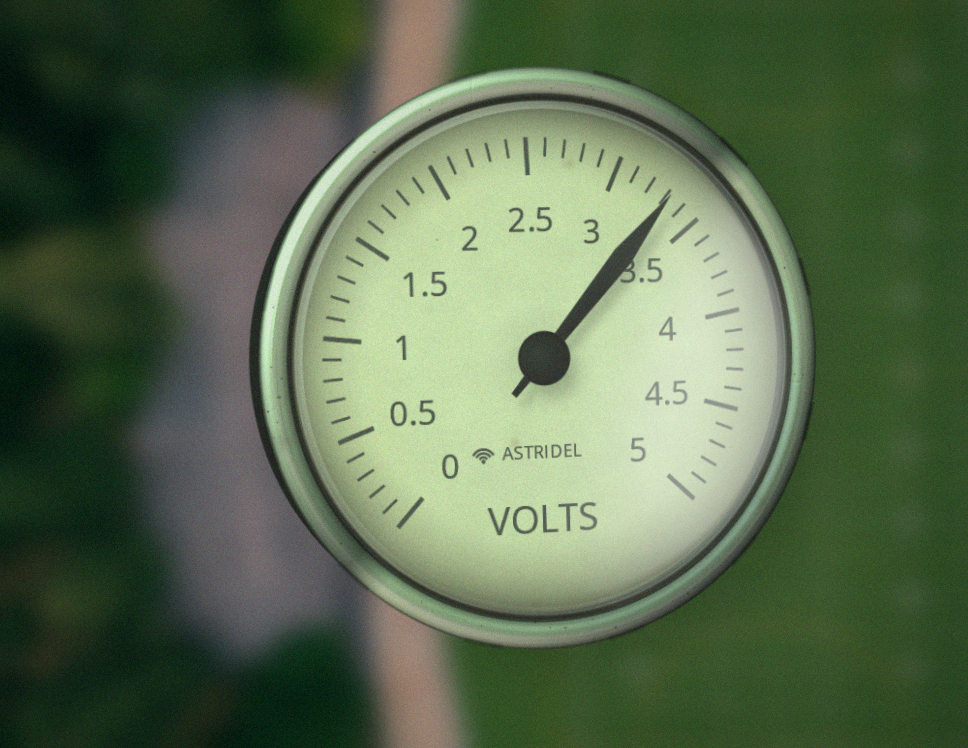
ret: 3.3
